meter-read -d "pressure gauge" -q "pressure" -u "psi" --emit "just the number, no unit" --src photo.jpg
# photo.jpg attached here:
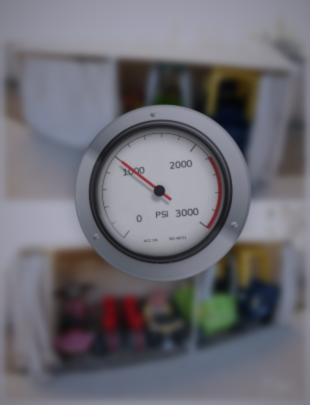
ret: 1000
